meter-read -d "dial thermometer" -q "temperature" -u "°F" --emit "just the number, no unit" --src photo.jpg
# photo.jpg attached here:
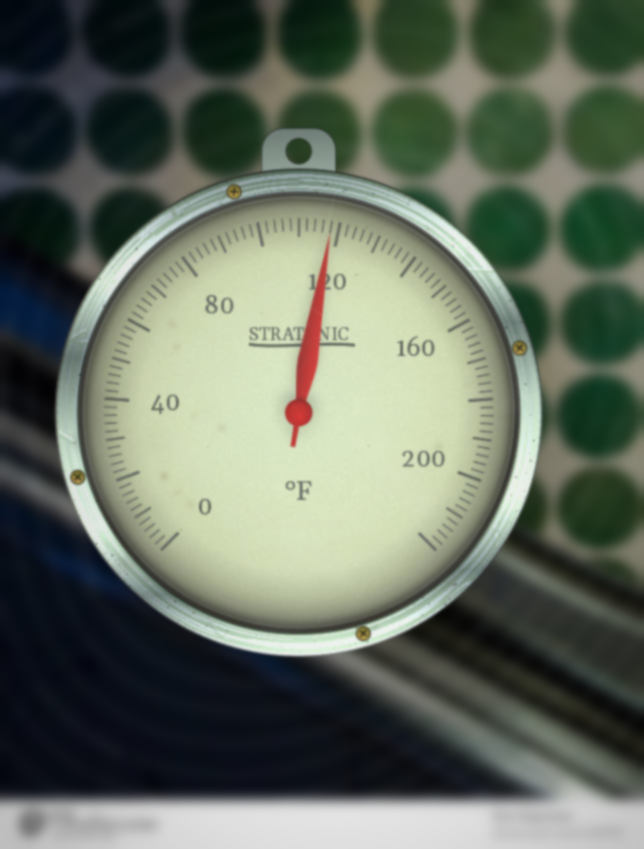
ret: 118
